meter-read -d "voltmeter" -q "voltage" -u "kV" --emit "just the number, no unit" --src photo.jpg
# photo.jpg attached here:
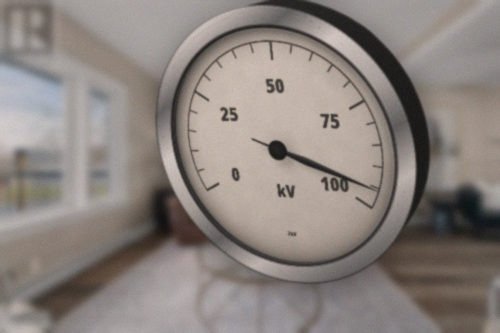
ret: 95
